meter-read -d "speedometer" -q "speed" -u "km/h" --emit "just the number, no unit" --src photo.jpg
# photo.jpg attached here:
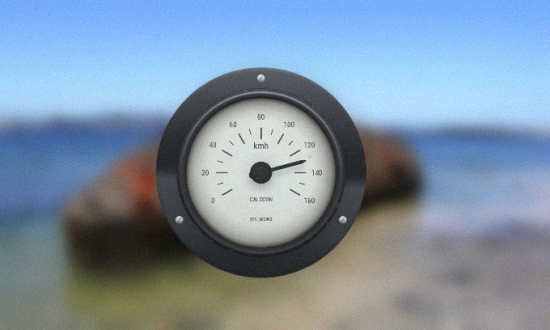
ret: 130
